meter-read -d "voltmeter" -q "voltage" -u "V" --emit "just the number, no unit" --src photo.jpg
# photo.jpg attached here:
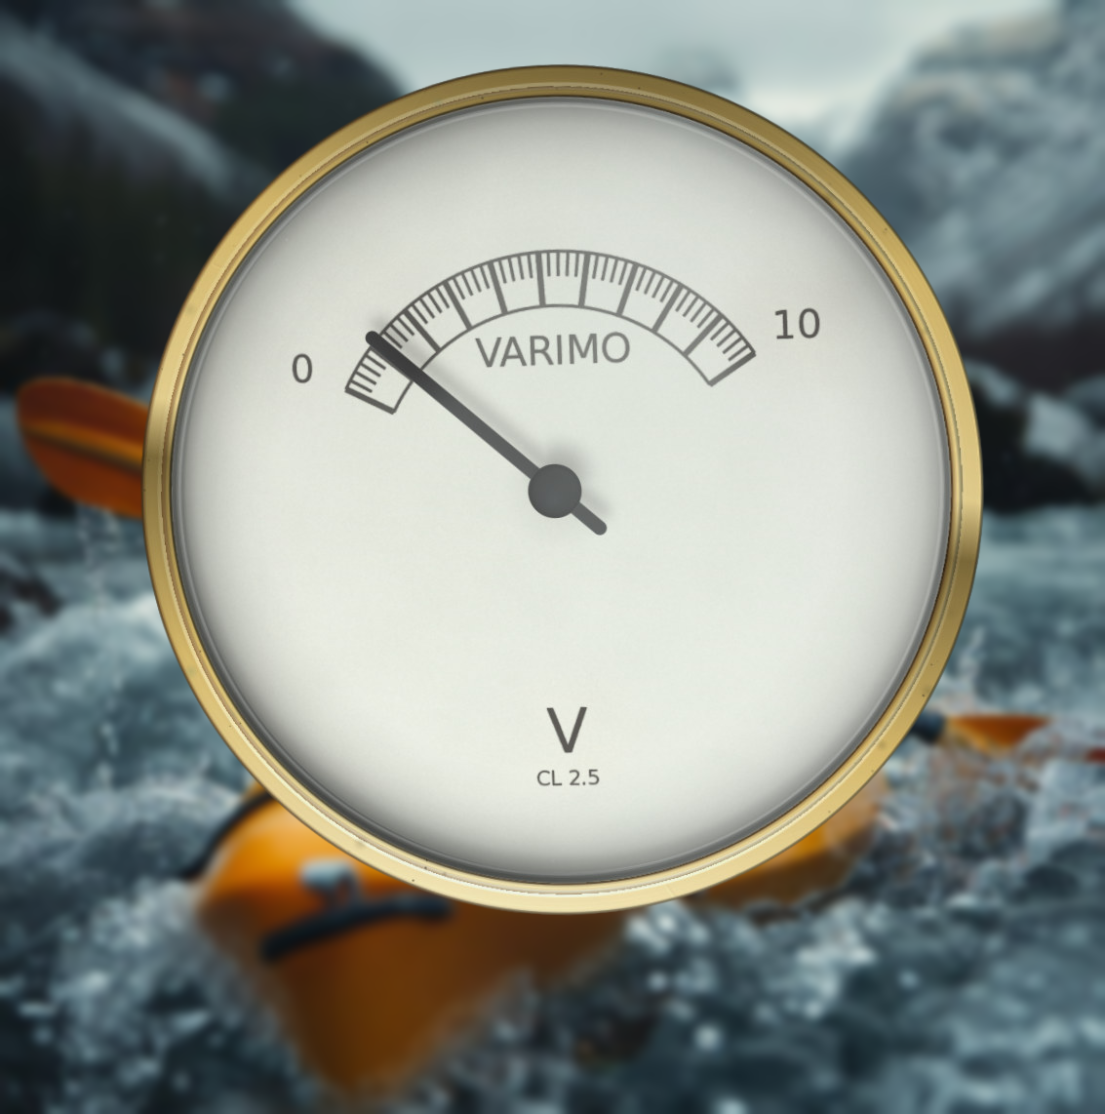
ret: 1.2
